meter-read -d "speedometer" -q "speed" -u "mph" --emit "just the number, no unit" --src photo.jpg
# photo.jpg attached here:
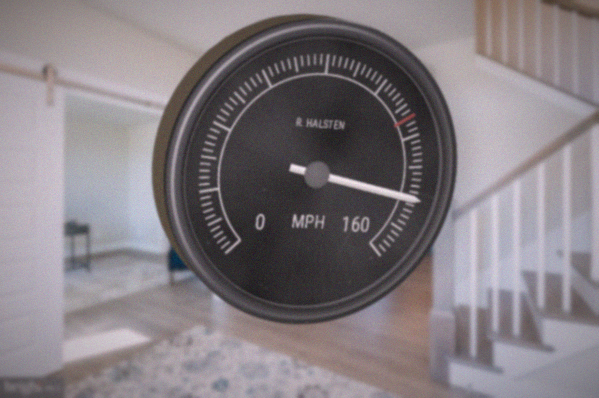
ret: 140
